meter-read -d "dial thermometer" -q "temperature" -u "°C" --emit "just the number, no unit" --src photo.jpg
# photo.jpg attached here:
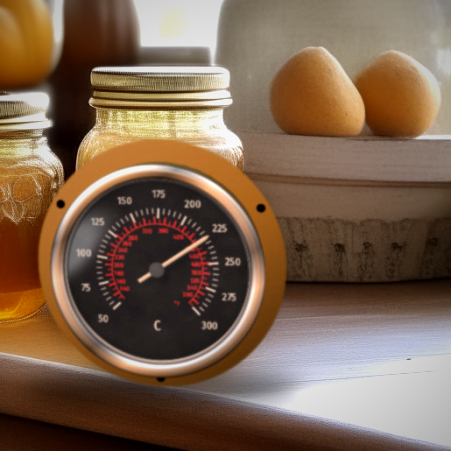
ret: 225
